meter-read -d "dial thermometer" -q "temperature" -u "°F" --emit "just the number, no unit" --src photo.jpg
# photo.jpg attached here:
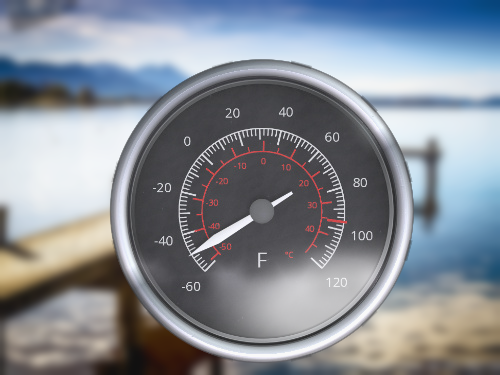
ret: -50
